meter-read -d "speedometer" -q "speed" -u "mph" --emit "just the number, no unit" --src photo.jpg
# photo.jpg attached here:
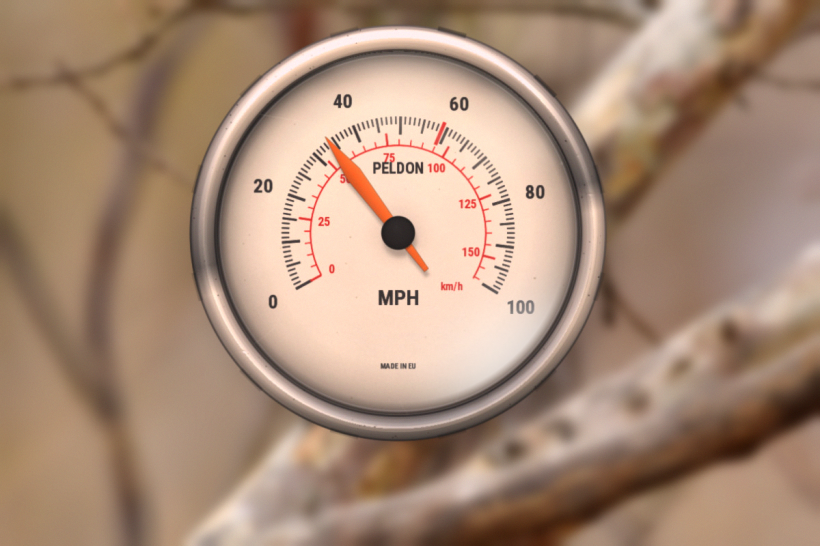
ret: 34
